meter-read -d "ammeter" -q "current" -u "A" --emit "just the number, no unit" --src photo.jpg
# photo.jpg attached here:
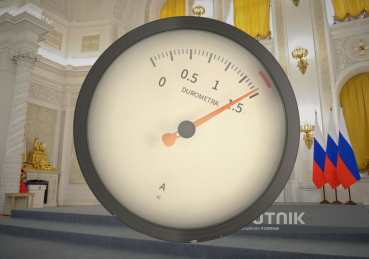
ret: 1.45
